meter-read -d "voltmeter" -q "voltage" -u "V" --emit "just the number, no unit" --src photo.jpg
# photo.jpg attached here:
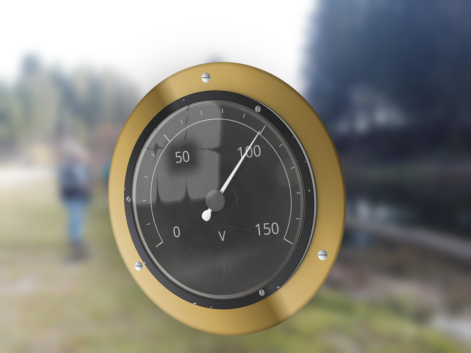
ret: 100
